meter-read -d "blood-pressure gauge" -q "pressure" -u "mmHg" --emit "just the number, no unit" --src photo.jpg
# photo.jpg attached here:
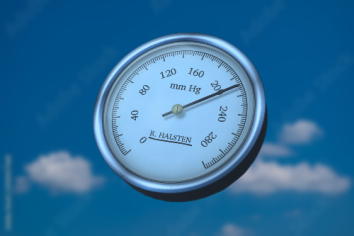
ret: 210
